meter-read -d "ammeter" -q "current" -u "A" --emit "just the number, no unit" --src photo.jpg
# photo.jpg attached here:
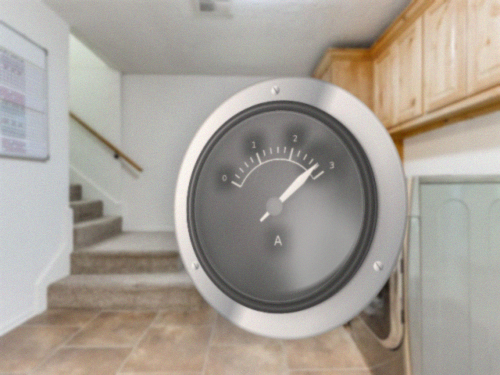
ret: 2.8
